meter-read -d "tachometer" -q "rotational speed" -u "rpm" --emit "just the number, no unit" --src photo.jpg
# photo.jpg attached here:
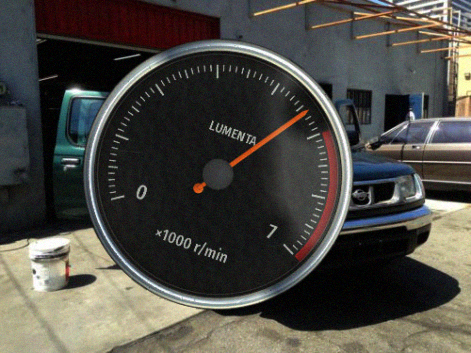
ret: 4600
